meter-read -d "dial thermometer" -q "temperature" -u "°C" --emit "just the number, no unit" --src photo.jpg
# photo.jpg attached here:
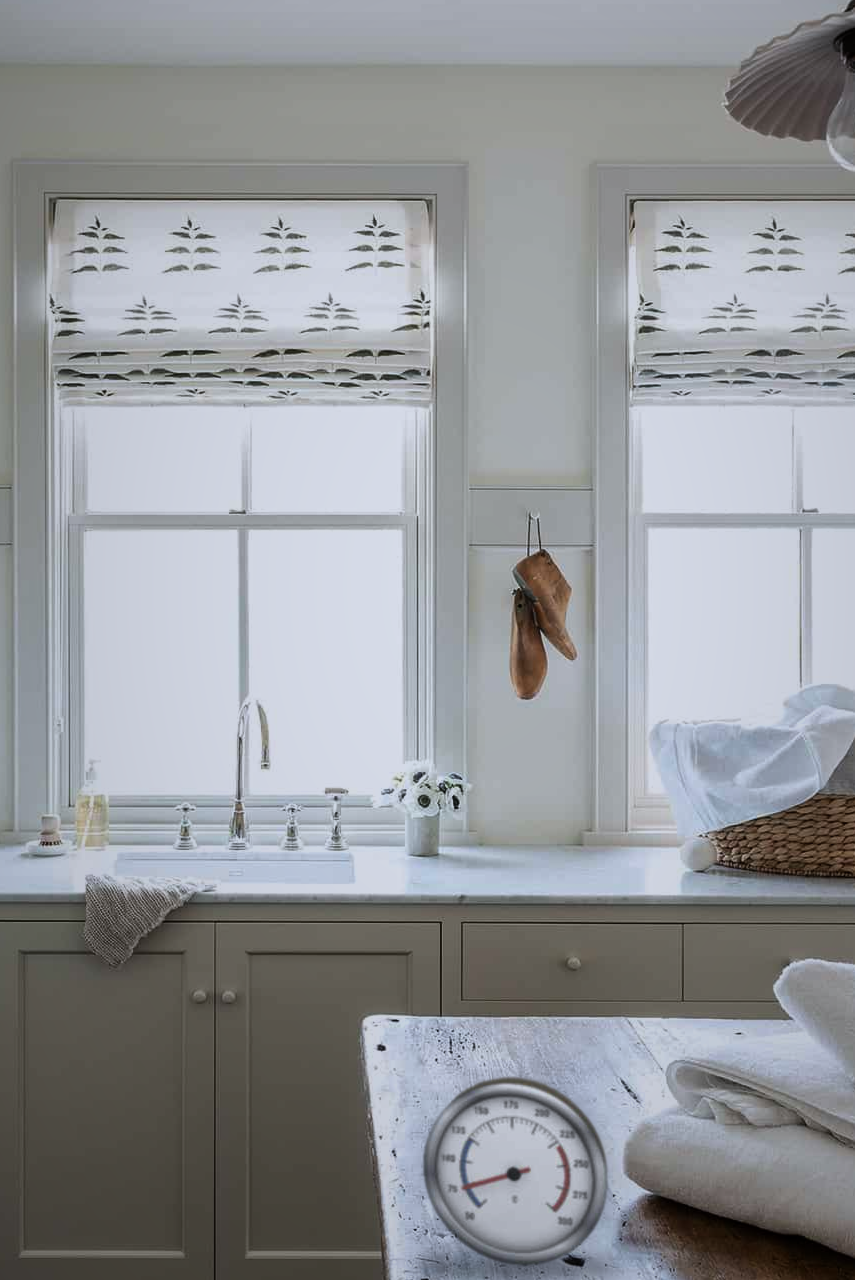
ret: 75
